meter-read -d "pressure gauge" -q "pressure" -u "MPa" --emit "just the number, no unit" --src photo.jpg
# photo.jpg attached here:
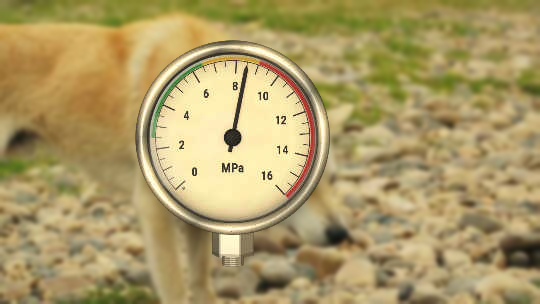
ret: 8.5
